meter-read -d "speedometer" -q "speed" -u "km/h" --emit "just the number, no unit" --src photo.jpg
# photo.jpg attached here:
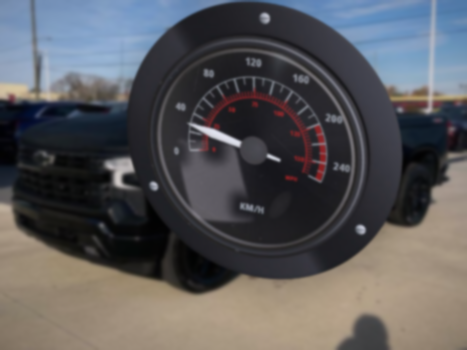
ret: 30
